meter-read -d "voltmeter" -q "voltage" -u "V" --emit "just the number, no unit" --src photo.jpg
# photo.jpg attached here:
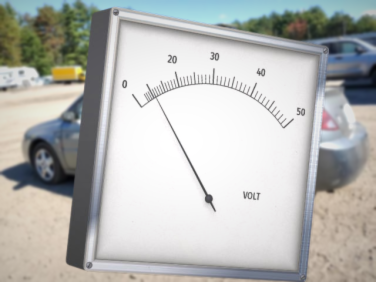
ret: 10
